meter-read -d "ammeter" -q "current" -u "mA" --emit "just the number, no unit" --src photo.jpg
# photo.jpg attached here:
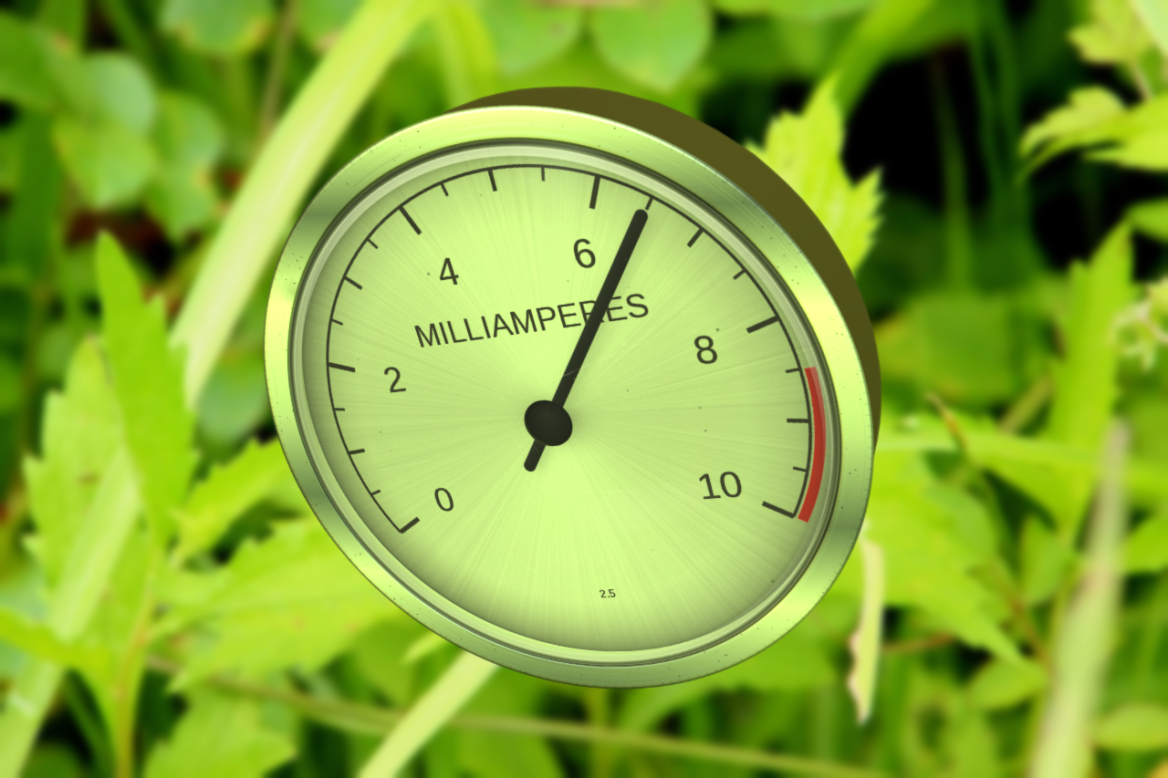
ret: 6.5
